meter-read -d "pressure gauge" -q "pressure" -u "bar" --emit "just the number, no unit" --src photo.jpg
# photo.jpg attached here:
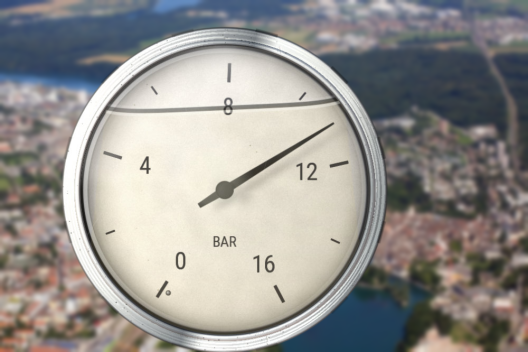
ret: 11
